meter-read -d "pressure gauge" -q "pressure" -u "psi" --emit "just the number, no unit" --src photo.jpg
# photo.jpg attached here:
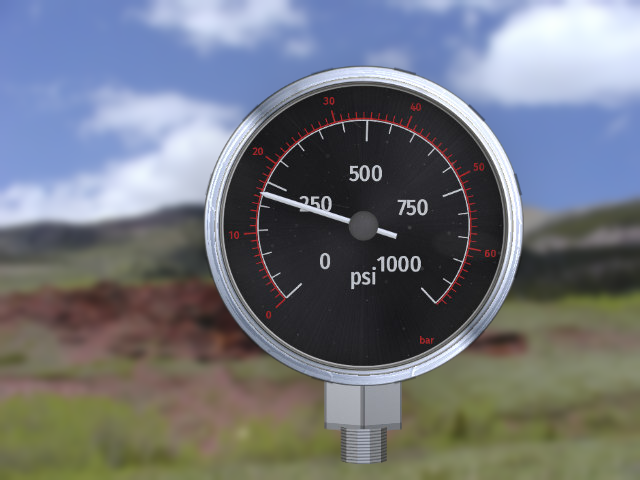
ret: 225
